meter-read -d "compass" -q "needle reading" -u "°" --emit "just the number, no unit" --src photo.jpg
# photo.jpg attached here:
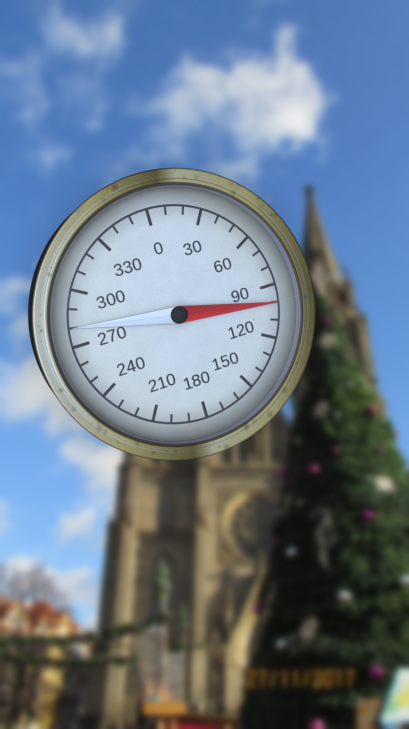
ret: 100
